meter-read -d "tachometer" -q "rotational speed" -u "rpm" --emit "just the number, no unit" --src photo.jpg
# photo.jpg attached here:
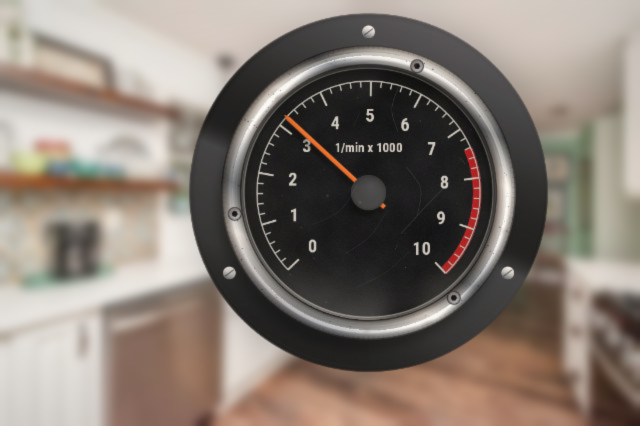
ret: 3200
